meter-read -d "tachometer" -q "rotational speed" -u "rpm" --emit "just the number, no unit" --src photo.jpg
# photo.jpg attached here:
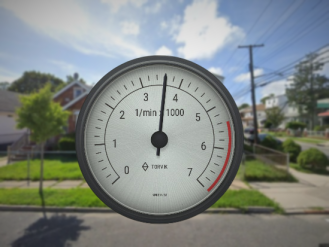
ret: 3600
